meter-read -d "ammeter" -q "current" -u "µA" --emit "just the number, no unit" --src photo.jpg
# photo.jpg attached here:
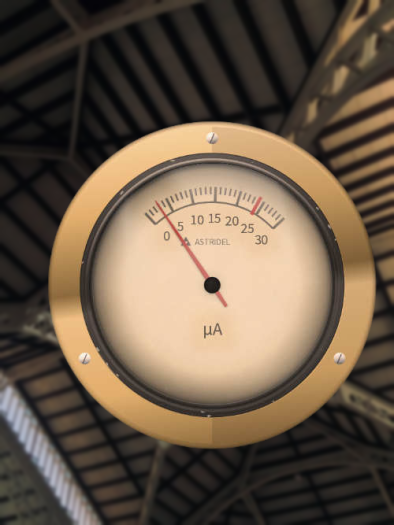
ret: 3
